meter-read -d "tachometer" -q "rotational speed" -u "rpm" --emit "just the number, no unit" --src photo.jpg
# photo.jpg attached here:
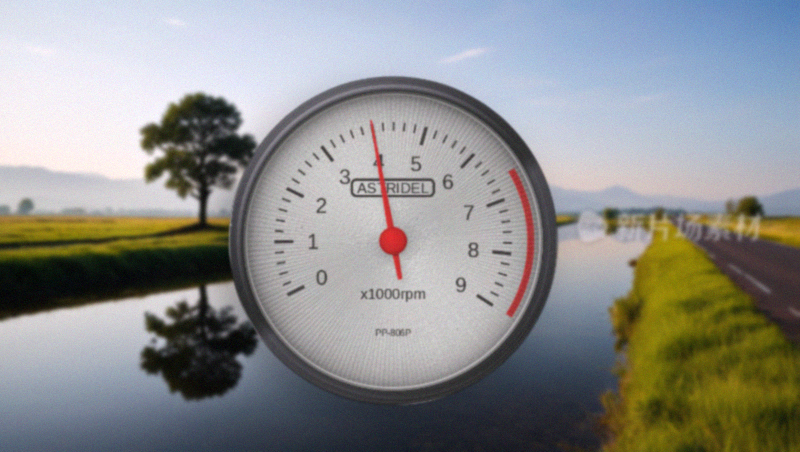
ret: 4000
